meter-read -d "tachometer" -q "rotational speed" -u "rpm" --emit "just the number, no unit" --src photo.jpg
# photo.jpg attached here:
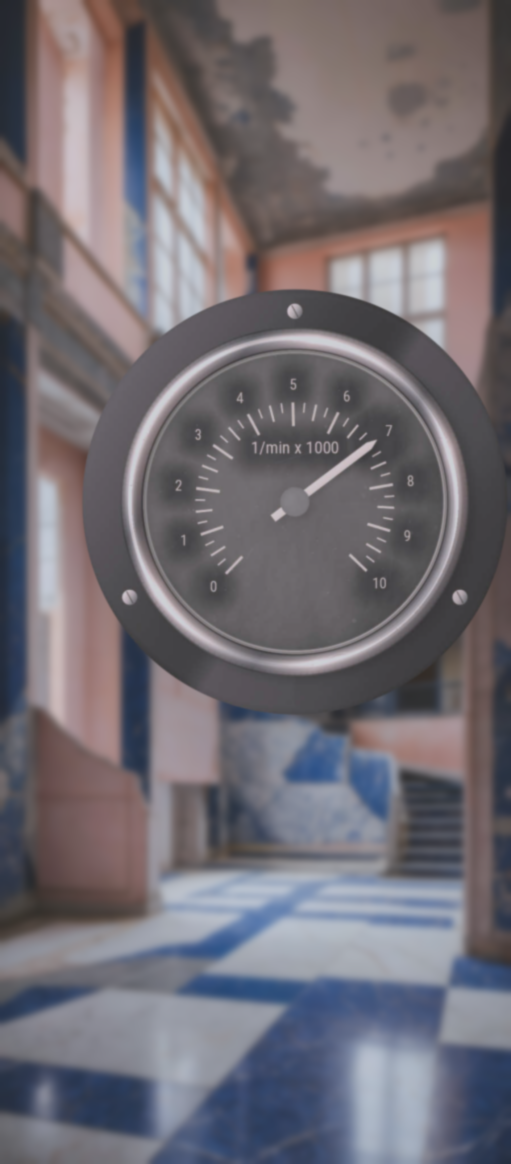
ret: 7000
